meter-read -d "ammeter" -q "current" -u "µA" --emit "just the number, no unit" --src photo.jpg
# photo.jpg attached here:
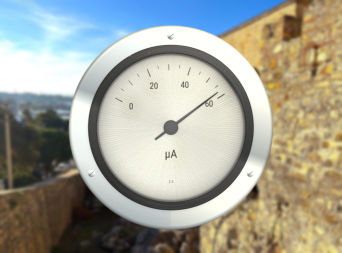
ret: 57.5
